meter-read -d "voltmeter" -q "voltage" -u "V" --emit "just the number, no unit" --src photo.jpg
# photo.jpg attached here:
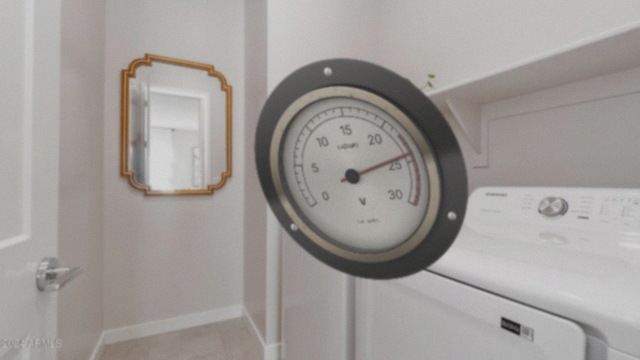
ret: 24
